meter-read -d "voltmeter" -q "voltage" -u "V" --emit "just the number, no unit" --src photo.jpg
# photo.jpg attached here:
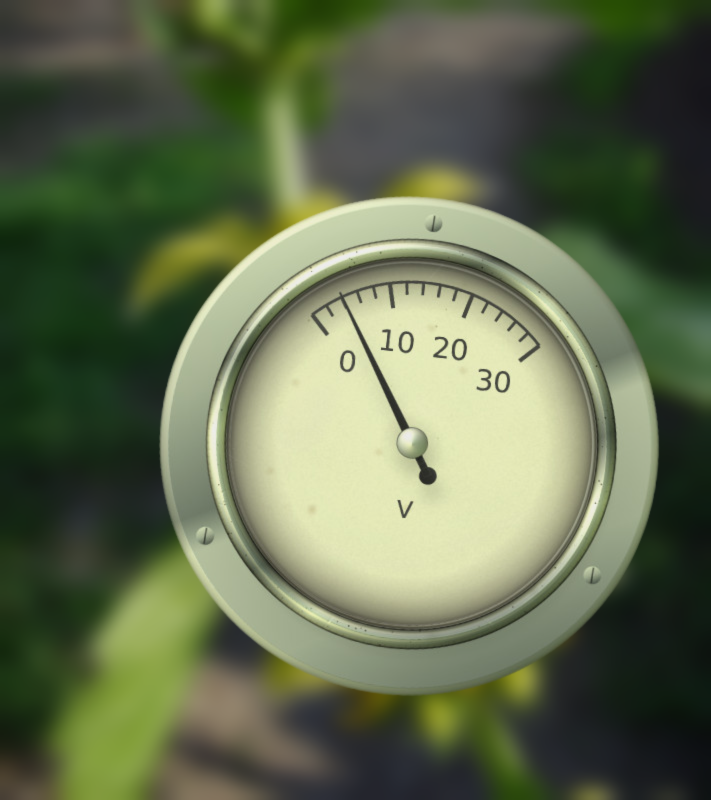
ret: 4
